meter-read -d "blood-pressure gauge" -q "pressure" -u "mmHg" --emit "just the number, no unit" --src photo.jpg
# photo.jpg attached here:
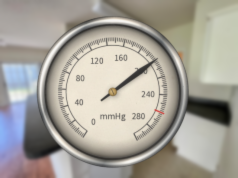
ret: 200
